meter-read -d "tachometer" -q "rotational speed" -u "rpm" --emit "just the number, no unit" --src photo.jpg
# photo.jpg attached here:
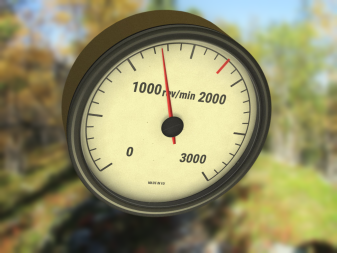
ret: 1250
